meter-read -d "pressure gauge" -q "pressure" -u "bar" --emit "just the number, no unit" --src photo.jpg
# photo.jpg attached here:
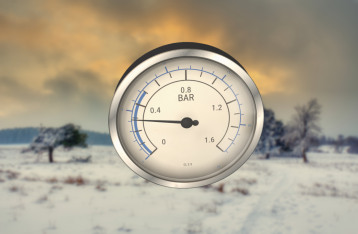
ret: 0.3
